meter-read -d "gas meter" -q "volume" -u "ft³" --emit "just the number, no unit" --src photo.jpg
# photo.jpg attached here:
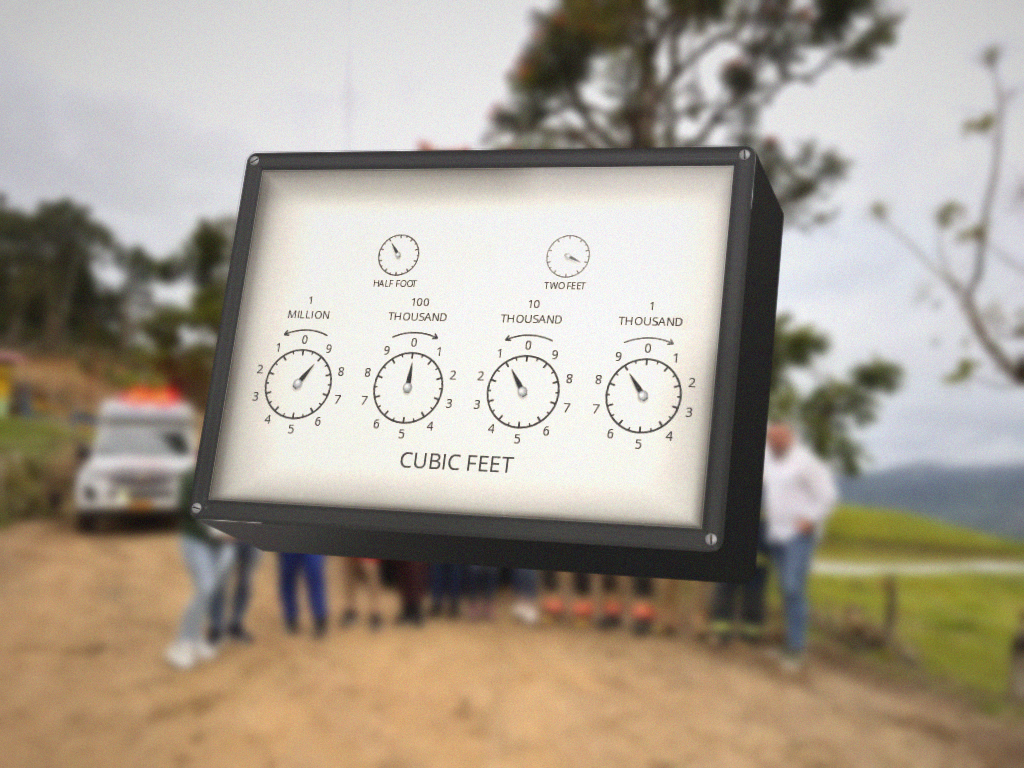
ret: 900900
